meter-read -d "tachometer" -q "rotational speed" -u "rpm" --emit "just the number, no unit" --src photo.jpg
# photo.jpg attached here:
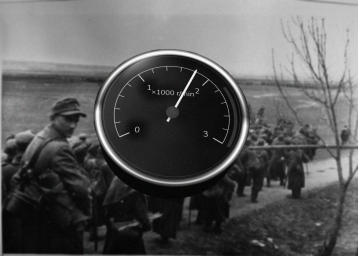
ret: 1800
